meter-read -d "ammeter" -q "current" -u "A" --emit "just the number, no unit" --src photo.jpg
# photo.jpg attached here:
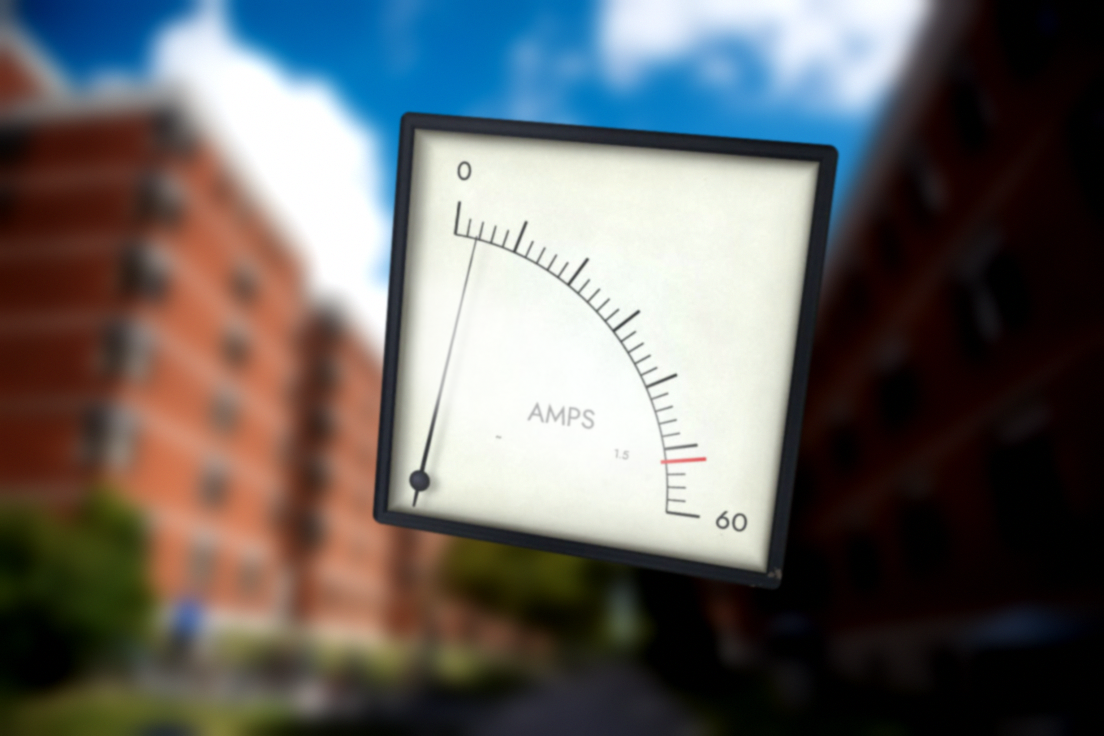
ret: 4
